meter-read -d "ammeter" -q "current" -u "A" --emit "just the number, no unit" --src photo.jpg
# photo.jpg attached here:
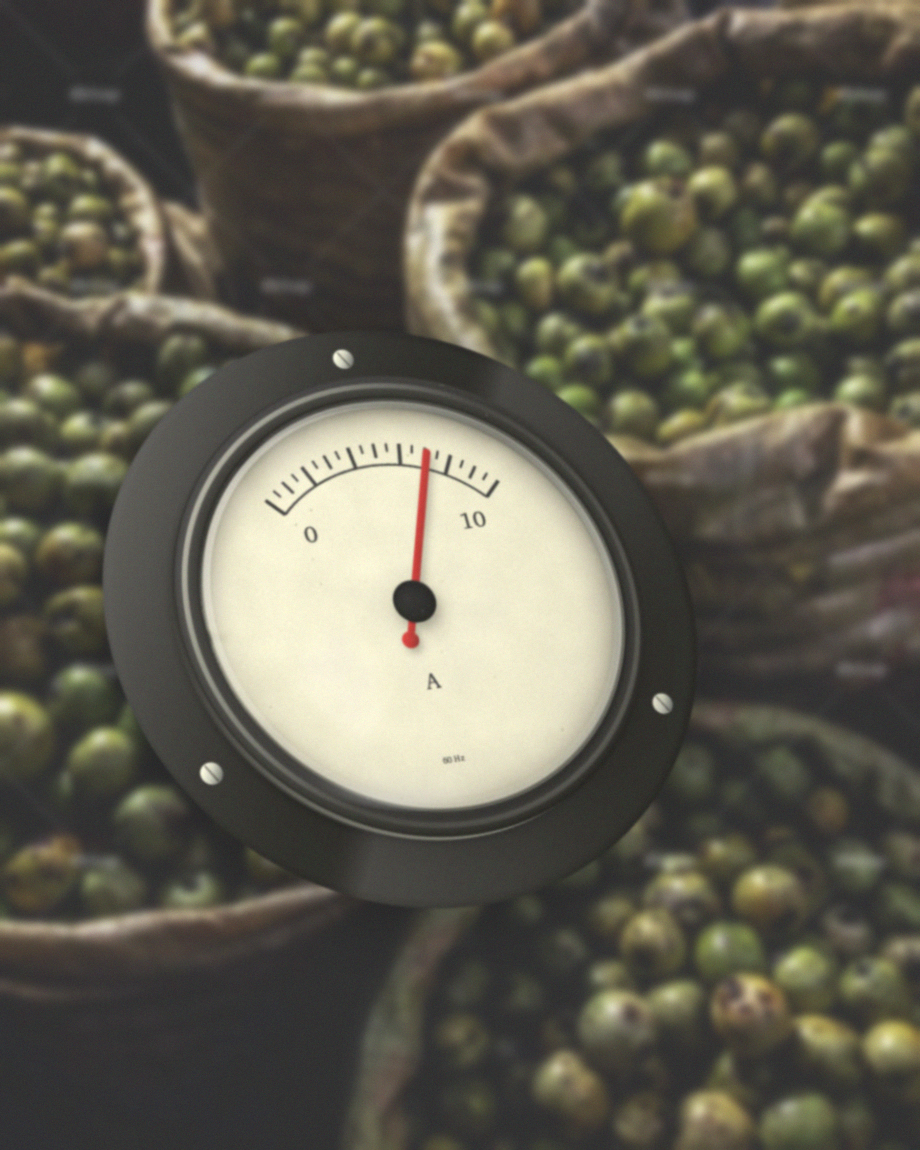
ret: 7
